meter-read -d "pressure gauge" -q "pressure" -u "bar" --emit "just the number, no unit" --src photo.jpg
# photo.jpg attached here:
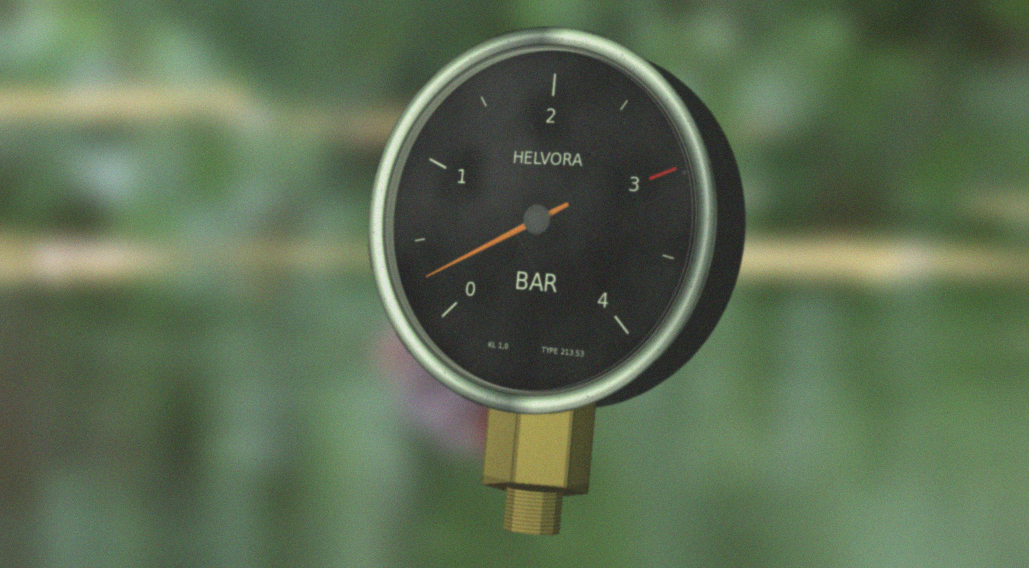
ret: 0.25
